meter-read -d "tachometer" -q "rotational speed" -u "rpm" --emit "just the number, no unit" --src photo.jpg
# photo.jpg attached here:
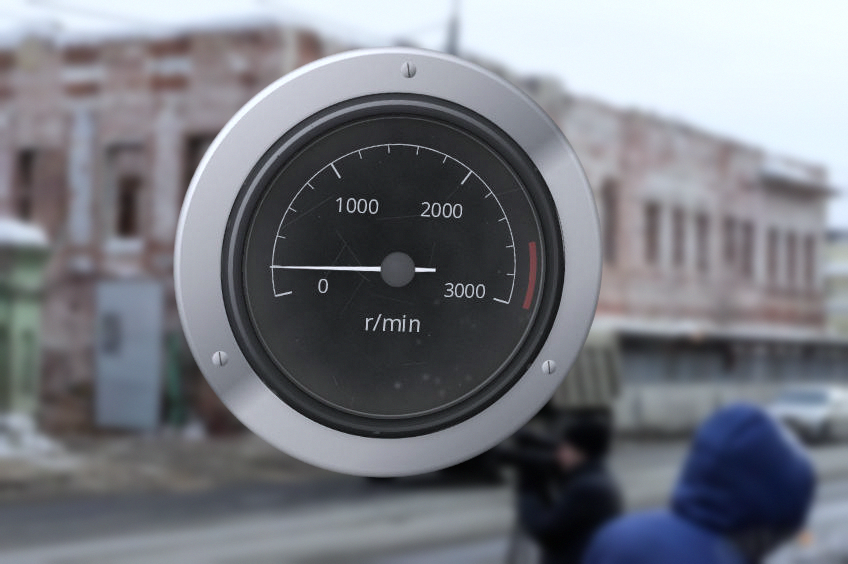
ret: 200
